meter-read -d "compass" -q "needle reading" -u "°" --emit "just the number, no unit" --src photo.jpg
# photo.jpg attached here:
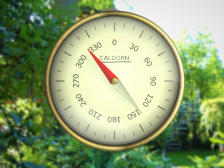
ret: 320
